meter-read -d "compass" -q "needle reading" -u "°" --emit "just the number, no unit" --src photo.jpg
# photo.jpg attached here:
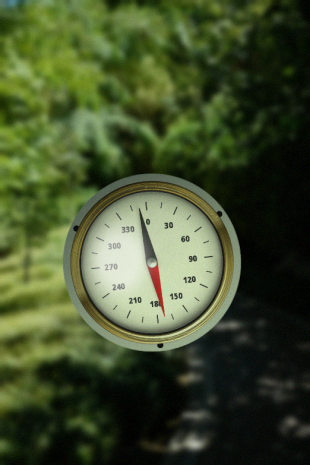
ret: 172.5
